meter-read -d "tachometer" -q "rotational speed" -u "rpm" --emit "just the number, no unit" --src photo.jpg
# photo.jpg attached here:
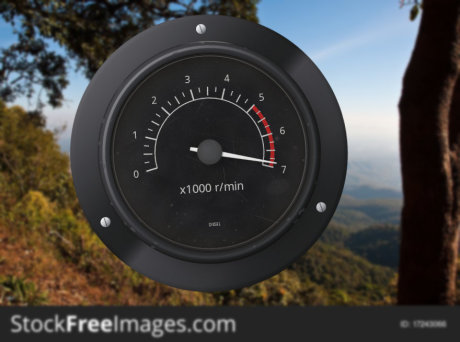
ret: 6875
